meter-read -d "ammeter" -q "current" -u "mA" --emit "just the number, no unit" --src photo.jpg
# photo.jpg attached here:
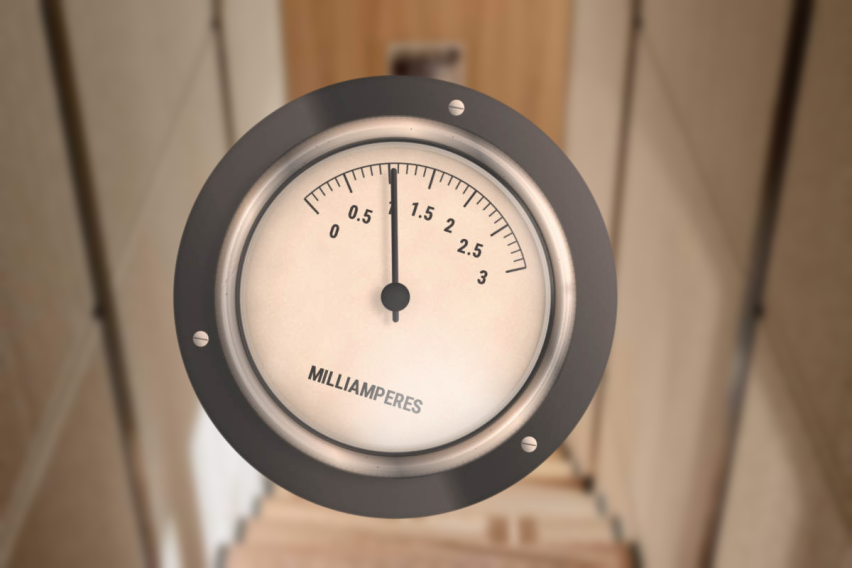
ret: 1.05
